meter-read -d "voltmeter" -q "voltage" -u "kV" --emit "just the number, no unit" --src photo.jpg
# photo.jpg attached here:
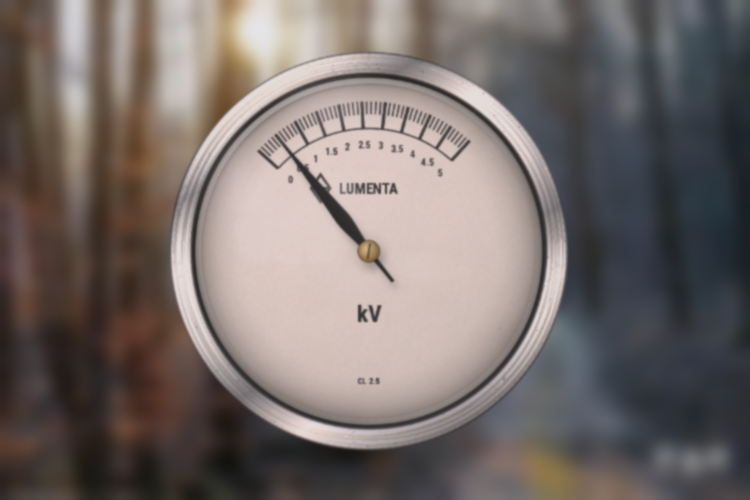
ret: 0.5
